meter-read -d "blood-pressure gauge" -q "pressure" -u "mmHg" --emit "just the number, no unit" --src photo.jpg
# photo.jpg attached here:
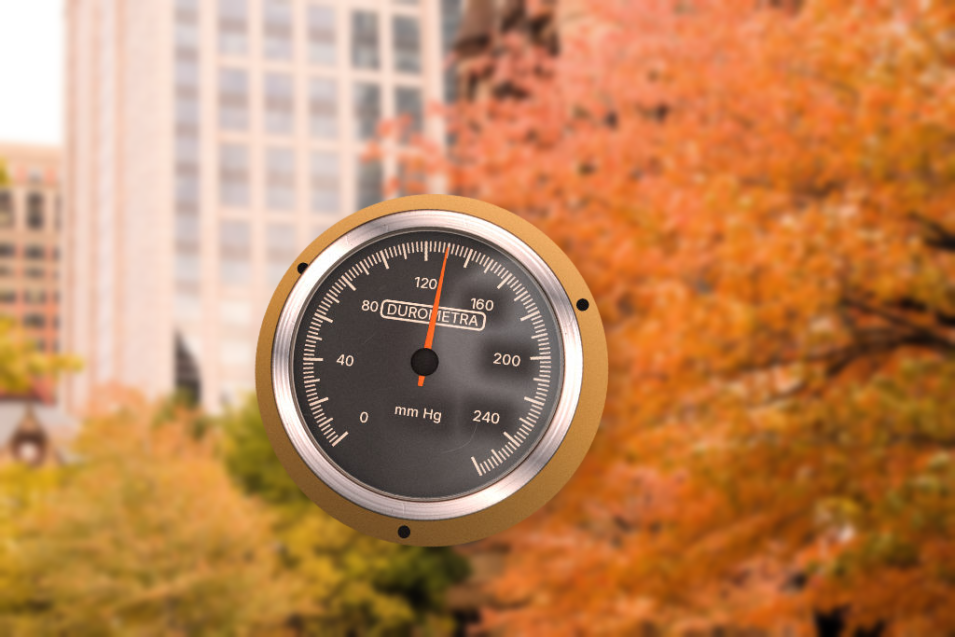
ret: 130
